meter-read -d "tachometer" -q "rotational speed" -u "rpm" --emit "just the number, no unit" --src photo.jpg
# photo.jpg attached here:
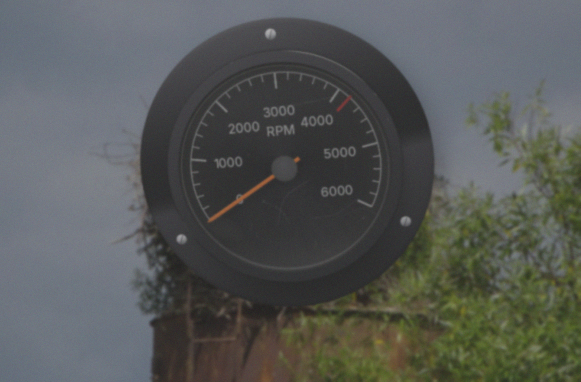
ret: 0
